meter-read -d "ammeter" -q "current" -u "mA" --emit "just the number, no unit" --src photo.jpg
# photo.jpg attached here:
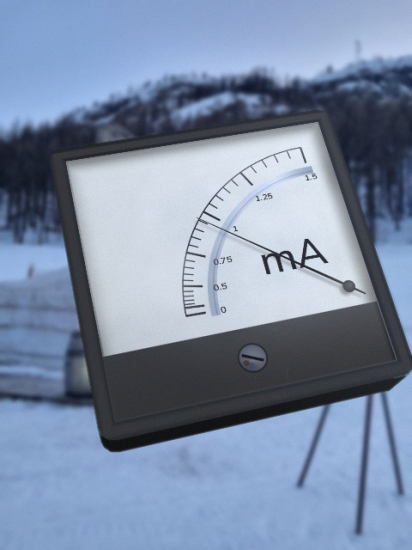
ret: 0.95
